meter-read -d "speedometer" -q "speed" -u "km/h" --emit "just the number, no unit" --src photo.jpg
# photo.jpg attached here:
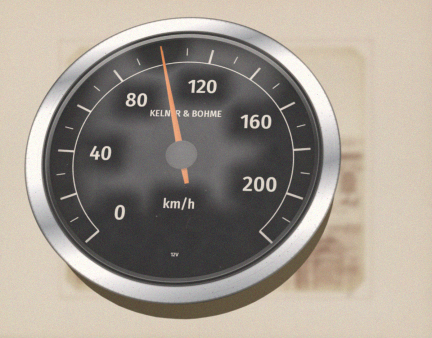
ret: 100
